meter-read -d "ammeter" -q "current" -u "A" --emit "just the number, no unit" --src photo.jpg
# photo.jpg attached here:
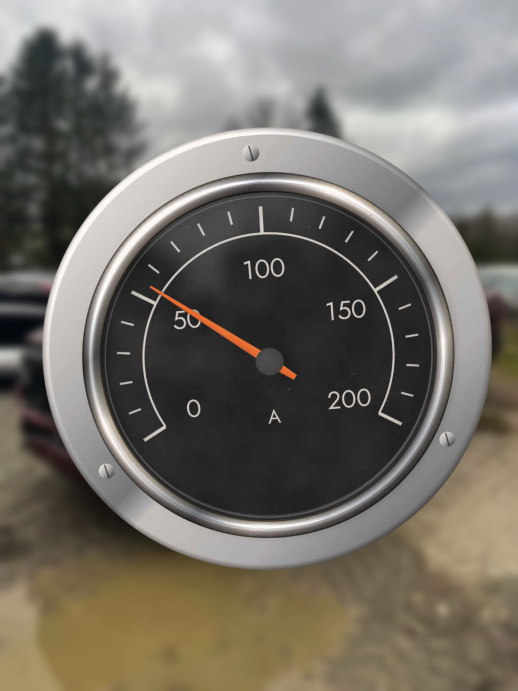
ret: 55
